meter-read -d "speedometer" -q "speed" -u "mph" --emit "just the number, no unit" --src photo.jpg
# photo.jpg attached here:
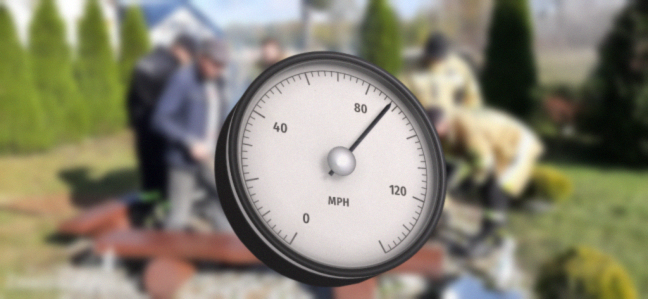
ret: 88
